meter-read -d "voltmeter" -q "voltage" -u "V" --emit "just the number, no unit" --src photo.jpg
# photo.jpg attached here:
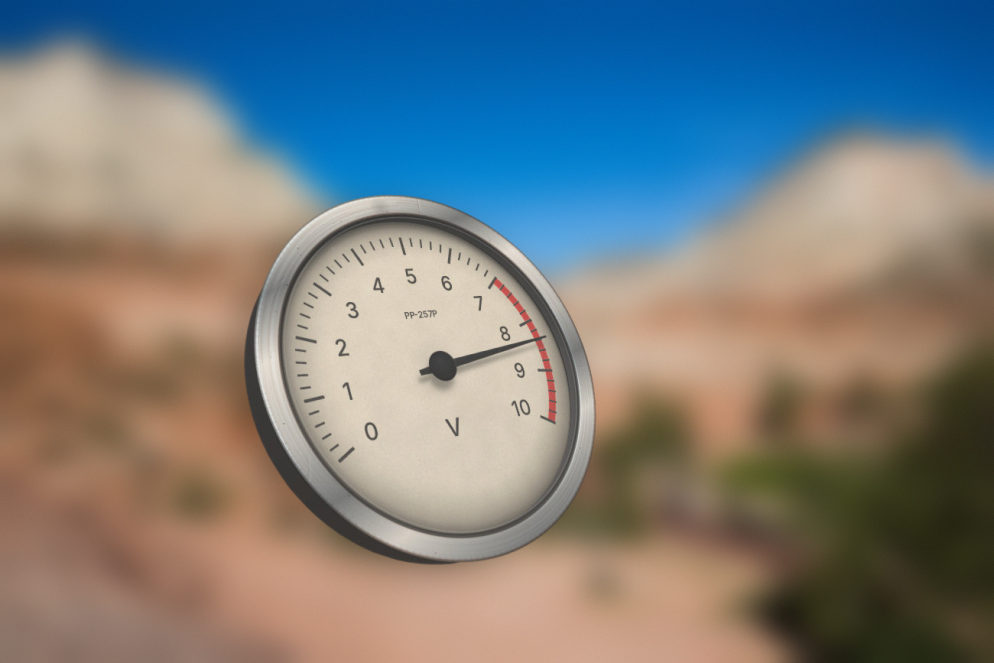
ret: 8.4
